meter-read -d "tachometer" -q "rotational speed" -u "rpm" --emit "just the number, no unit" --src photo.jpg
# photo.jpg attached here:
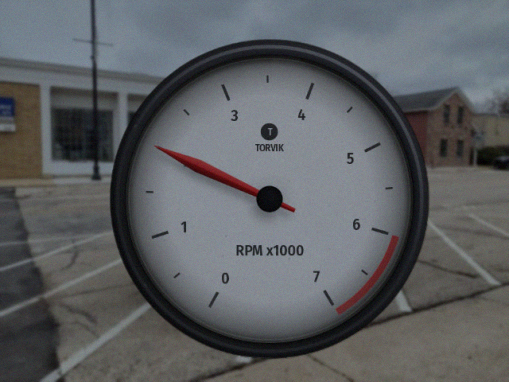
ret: 2000
